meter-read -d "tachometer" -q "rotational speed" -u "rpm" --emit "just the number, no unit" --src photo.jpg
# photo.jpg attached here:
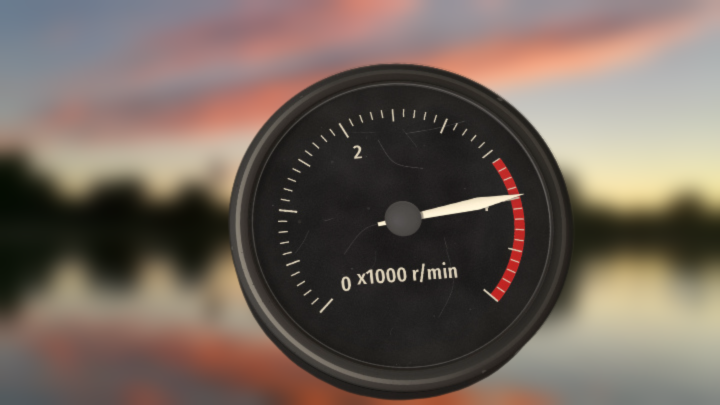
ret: 4000
